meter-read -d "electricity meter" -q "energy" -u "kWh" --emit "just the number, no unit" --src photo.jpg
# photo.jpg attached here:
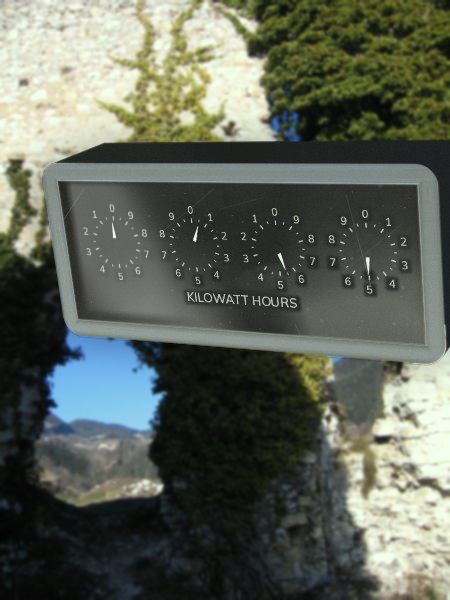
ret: 55
